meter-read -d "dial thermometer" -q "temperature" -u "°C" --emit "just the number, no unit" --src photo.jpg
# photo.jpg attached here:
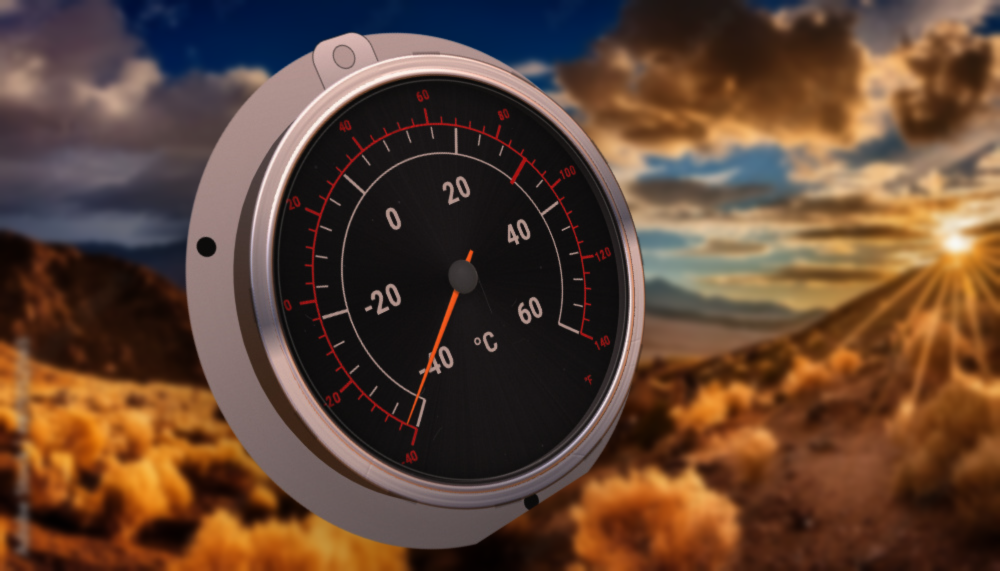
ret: -38
